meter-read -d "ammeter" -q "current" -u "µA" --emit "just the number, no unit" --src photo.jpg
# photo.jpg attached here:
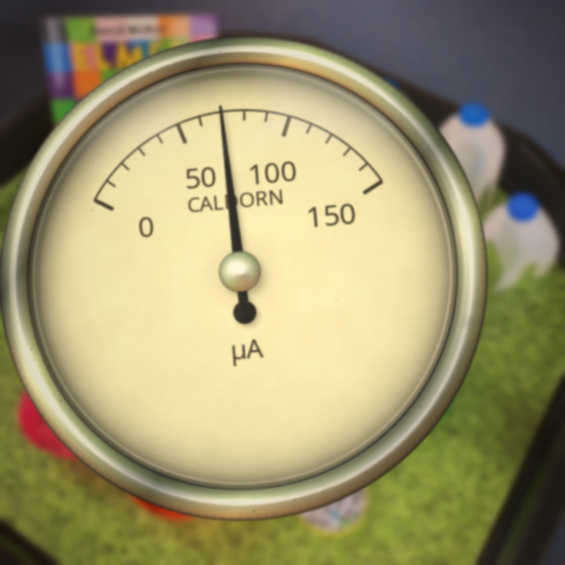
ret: 70
